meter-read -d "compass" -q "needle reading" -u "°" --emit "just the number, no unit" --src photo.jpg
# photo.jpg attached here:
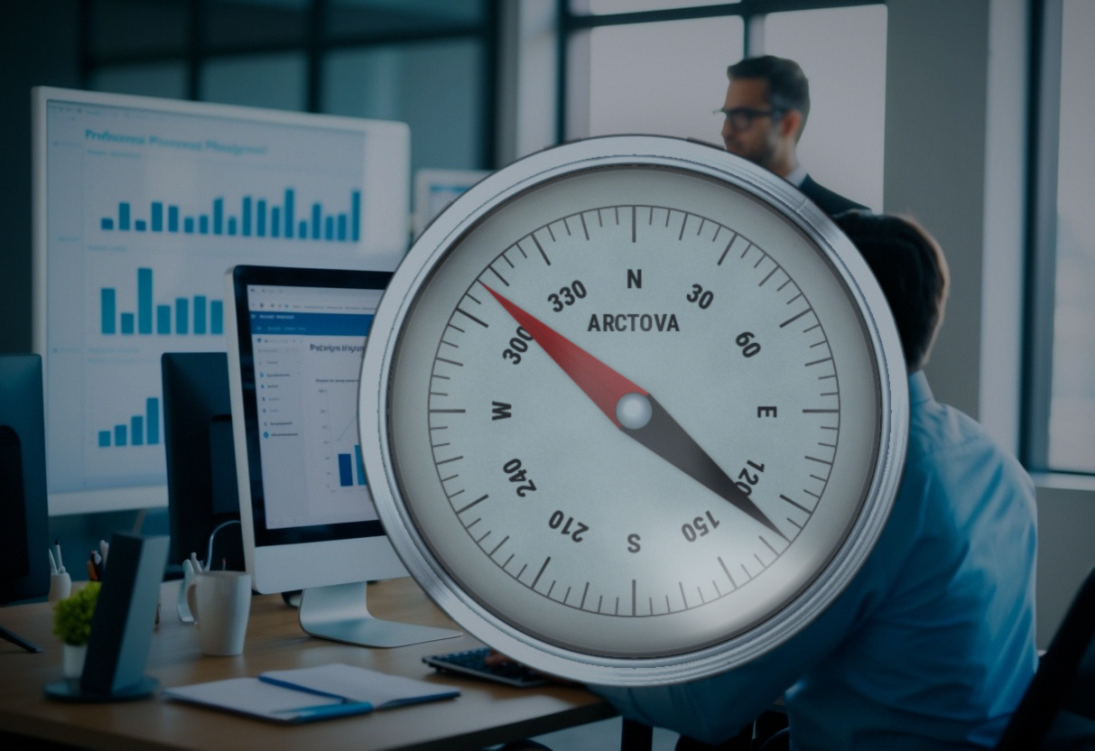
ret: 310
